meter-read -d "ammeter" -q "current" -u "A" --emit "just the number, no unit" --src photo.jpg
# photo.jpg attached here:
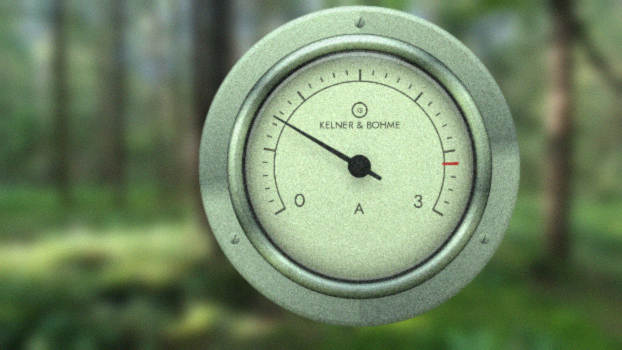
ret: 0.75
